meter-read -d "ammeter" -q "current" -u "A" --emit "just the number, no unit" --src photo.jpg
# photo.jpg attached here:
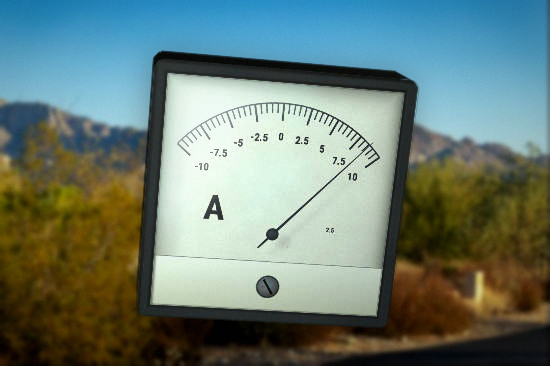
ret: 8.5
